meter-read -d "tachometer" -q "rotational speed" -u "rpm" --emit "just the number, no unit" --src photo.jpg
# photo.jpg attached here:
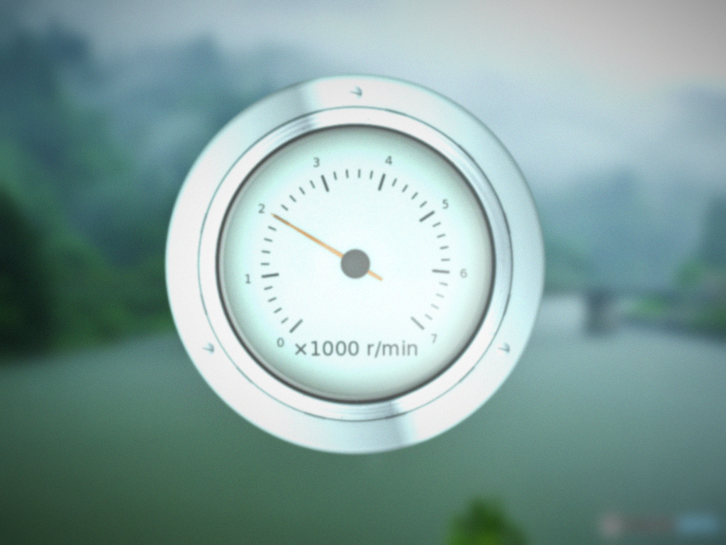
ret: 2000
